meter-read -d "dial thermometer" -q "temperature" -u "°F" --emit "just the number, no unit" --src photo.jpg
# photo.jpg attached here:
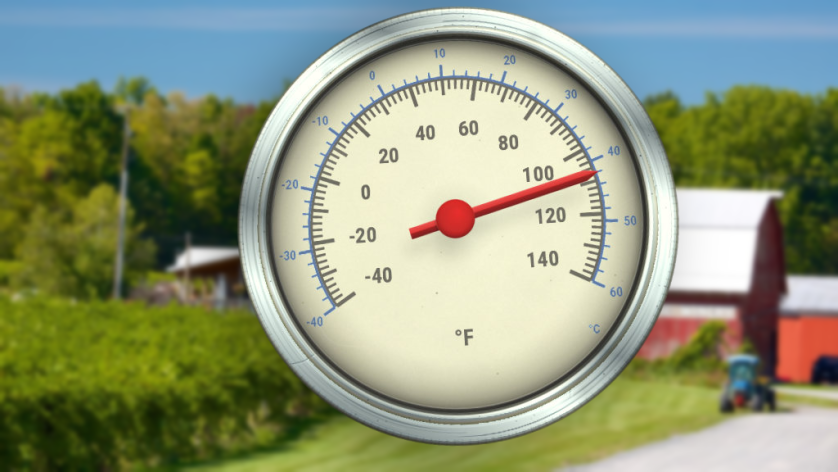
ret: 108
